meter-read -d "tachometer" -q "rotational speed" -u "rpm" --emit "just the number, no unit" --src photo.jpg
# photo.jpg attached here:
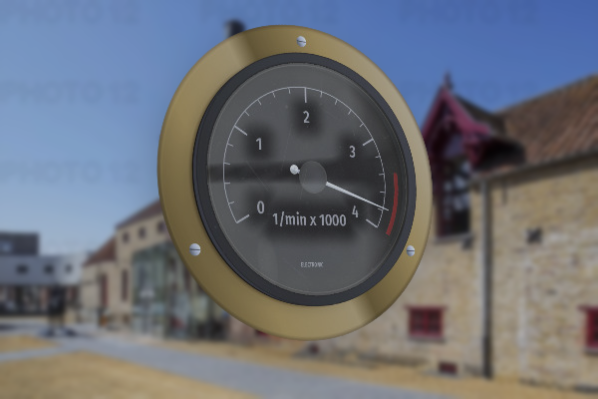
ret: 3800
